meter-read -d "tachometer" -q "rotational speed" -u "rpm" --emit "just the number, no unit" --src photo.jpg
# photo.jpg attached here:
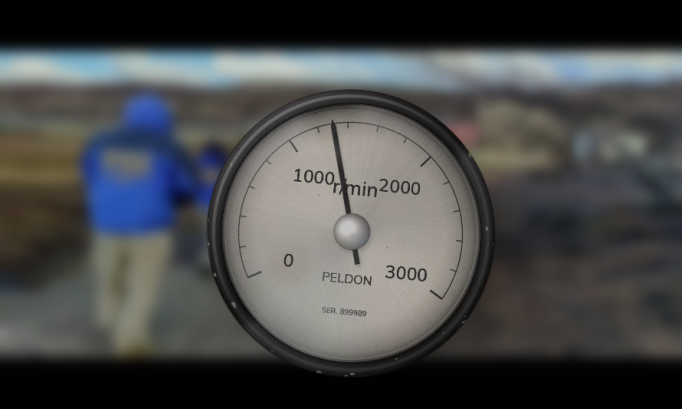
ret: 1300
